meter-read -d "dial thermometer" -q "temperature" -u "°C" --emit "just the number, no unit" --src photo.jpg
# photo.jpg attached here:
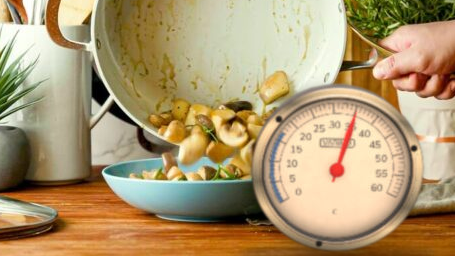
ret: 35
